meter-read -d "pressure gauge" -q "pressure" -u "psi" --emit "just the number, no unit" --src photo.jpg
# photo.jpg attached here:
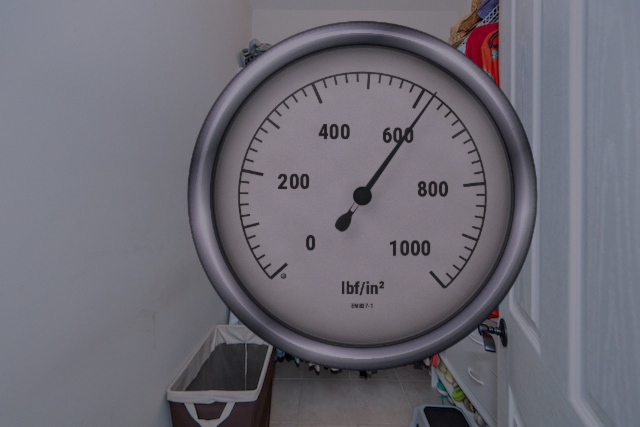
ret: 620
